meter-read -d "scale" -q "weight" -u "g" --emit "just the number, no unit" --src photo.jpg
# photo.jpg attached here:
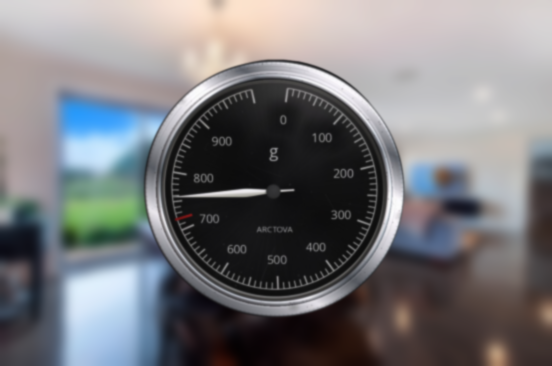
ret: 760
